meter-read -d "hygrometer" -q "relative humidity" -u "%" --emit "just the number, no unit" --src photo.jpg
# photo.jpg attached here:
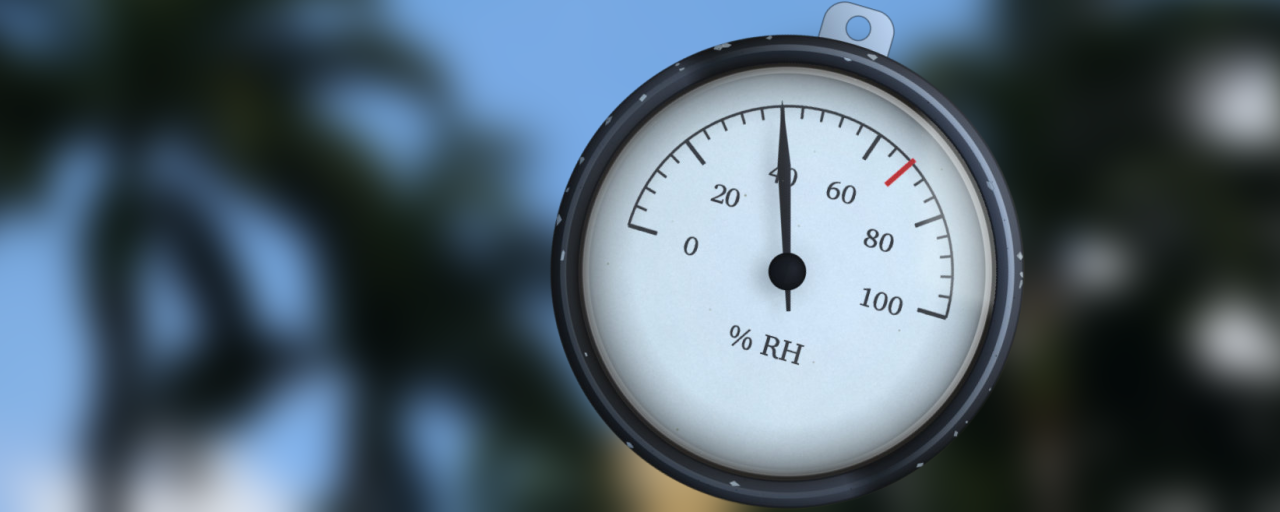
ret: 40
